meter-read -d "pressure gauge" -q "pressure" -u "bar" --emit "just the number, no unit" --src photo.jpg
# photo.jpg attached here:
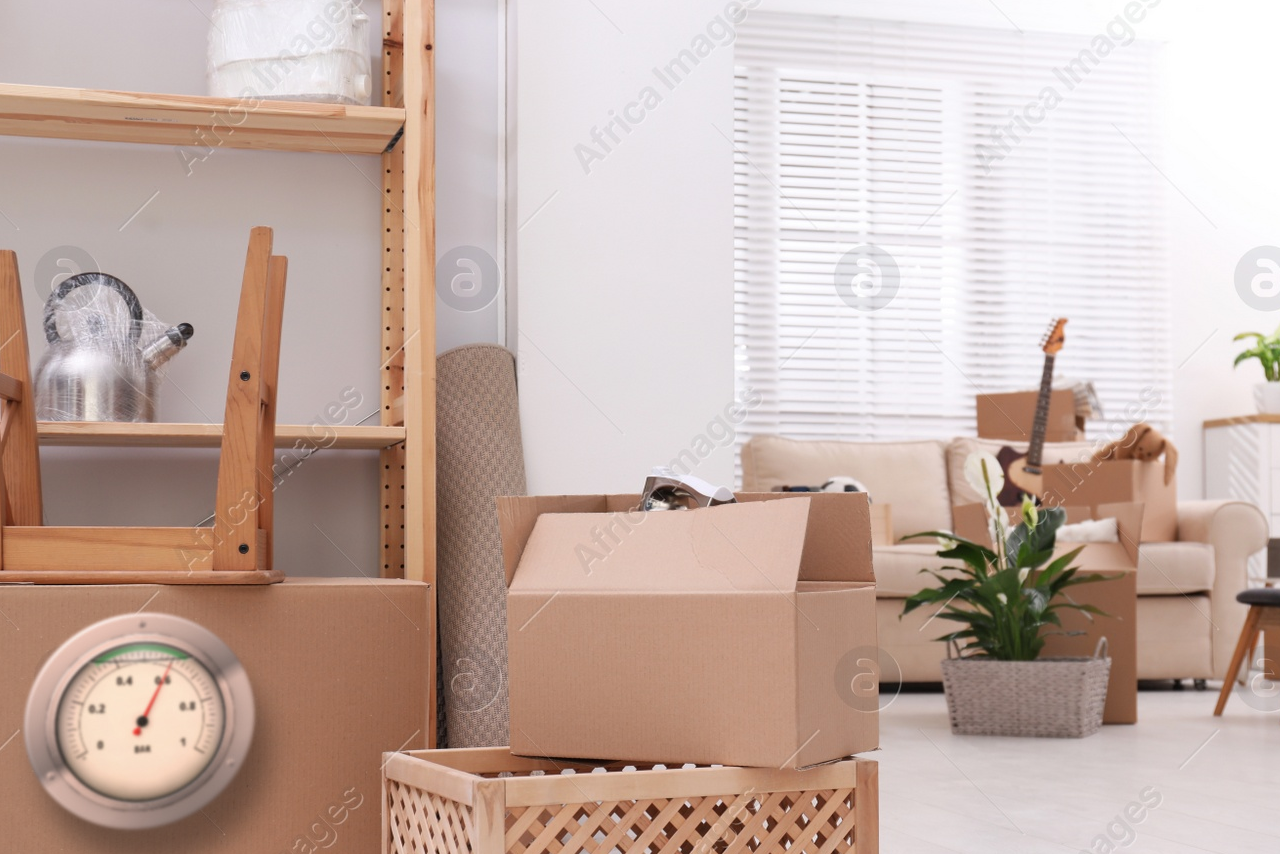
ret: 0.6
